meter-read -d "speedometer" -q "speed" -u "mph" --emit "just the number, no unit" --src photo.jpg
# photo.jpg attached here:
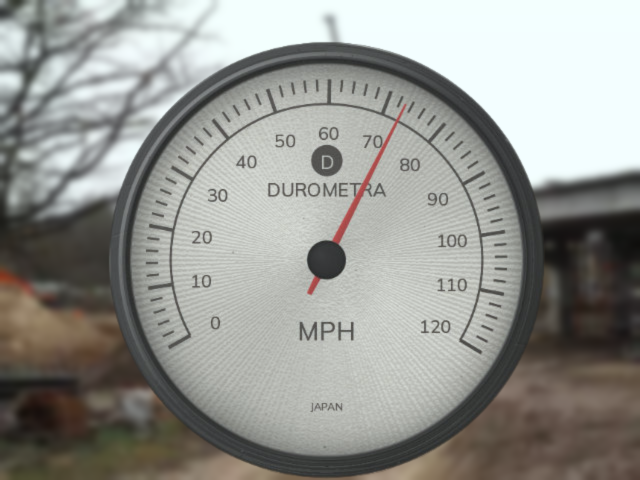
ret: 73
